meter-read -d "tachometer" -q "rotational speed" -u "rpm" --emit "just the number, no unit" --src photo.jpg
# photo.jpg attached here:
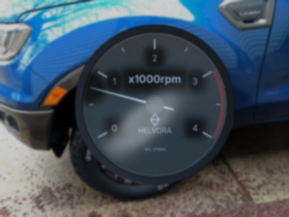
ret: 750
